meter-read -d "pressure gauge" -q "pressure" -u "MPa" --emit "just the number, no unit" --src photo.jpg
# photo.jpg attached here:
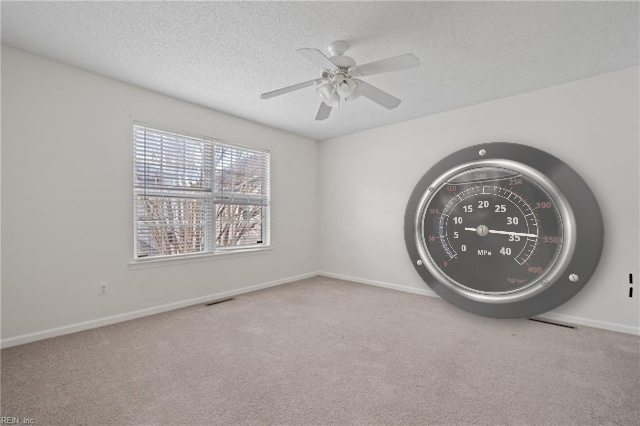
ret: 34
